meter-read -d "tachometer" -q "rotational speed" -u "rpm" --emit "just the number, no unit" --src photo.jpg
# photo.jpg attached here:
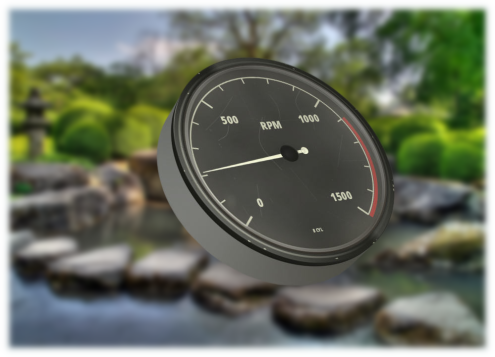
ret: 200
